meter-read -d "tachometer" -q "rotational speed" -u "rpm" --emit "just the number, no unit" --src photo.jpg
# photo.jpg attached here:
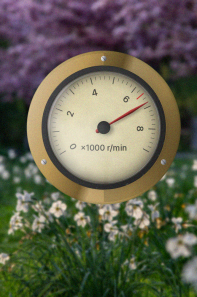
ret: 6800
